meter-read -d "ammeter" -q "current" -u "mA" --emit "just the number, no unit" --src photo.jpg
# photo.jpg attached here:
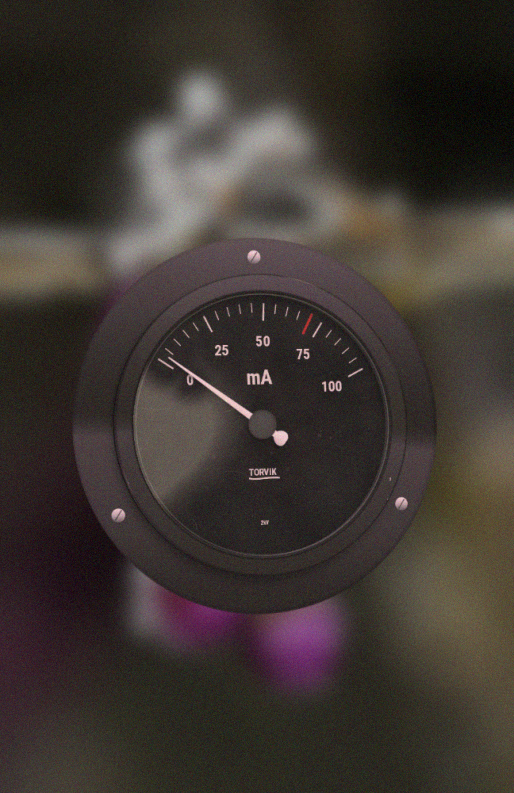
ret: 2.5
